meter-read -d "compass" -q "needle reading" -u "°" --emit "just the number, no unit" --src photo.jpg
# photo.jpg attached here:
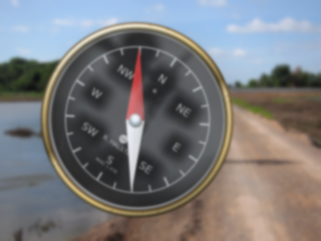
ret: 330
